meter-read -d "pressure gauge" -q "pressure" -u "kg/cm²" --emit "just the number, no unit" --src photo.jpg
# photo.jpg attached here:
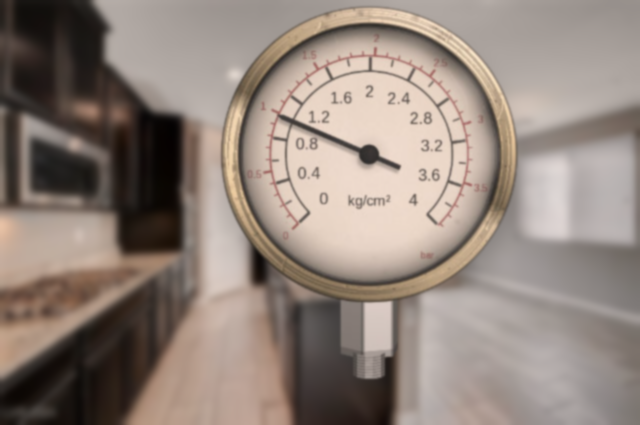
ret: 1
